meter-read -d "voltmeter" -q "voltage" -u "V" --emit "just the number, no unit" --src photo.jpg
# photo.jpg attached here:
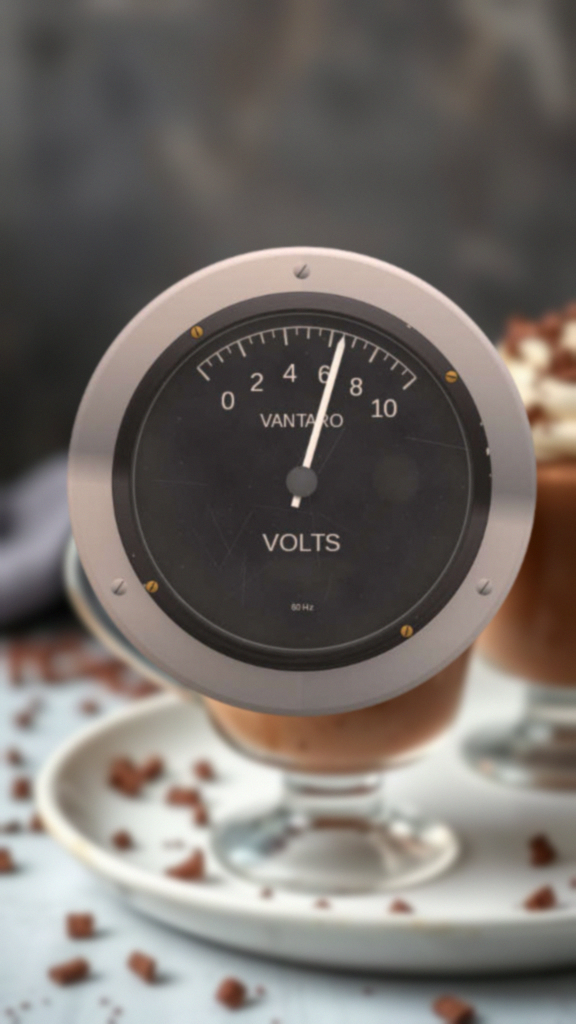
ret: 6.5
